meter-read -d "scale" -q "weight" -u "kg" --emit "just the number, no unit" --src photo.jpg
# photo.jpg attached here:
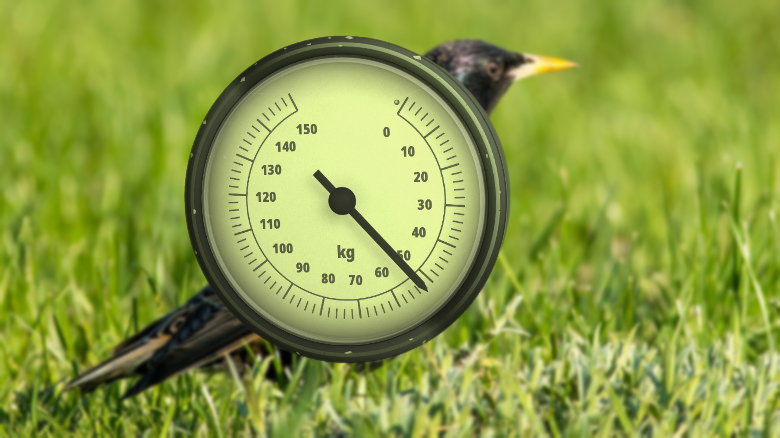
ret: 52
